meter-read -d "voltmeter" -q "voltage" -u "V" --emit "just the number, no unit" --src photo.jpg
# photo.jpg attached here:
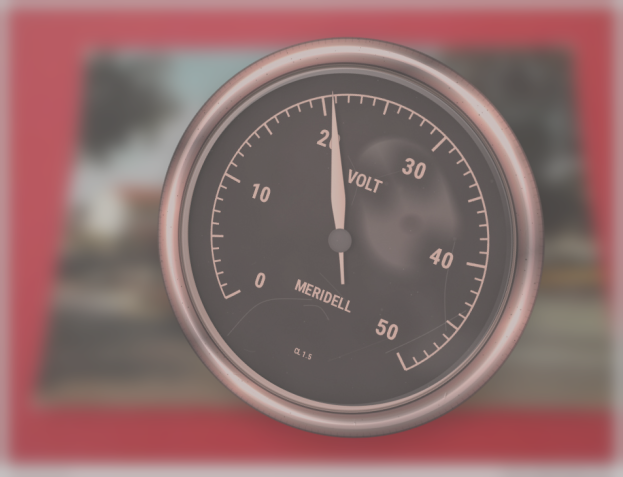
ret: 21
